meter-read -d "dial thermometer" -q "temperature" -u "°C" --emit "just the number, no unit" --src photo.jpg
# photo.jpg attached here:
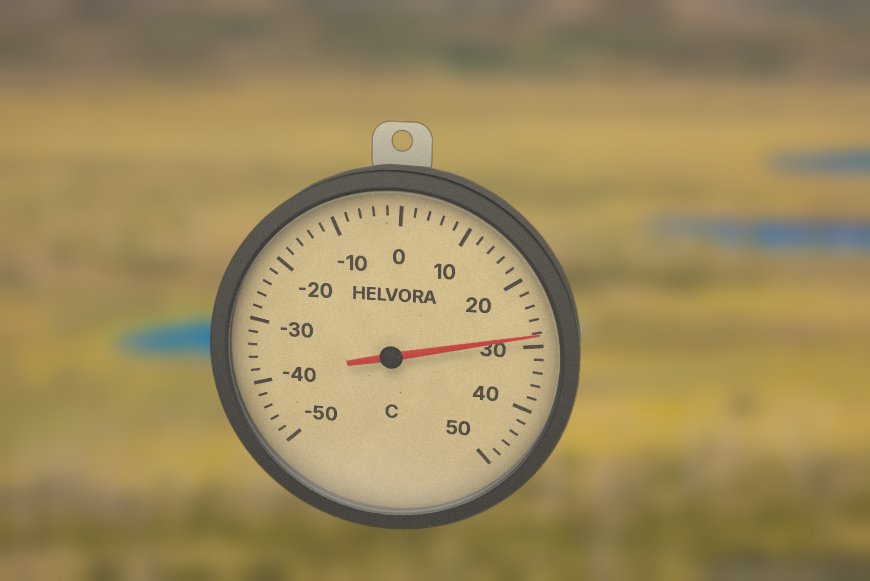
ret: 28
